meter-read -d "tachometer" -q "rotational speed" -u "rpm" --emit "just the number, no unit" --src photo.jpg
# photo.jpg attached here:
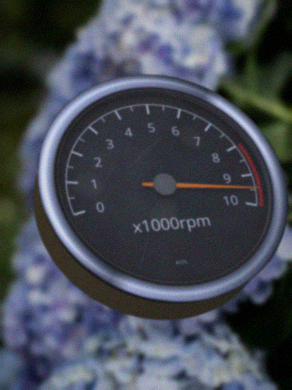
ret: 9500
